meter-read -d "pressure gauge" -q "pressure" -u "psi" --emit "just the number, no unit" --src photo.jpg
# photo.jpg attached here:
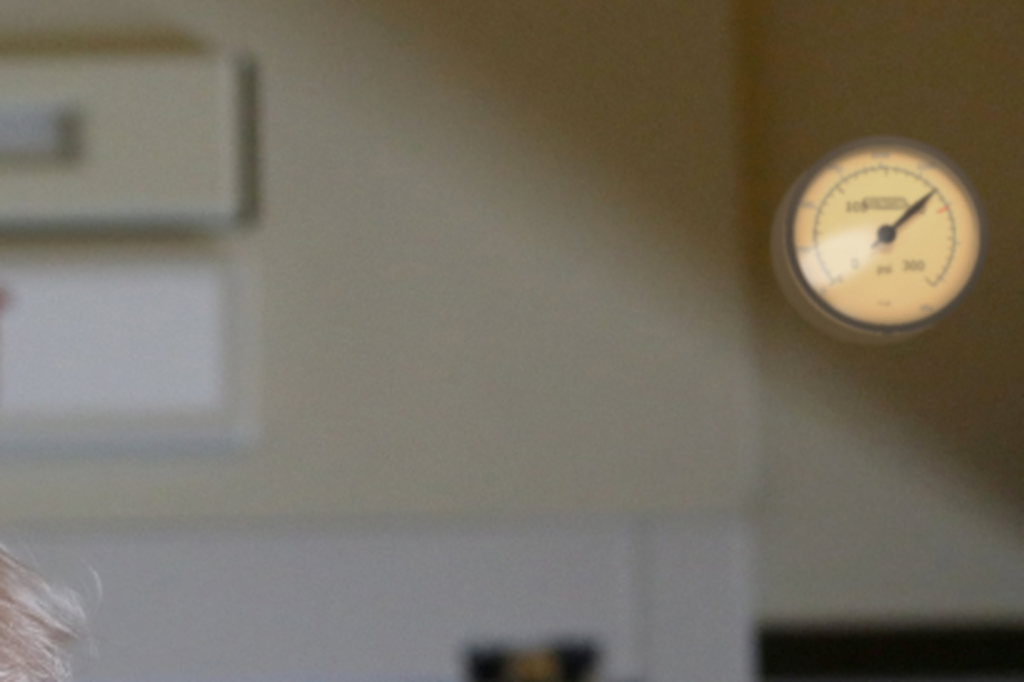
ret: 200
